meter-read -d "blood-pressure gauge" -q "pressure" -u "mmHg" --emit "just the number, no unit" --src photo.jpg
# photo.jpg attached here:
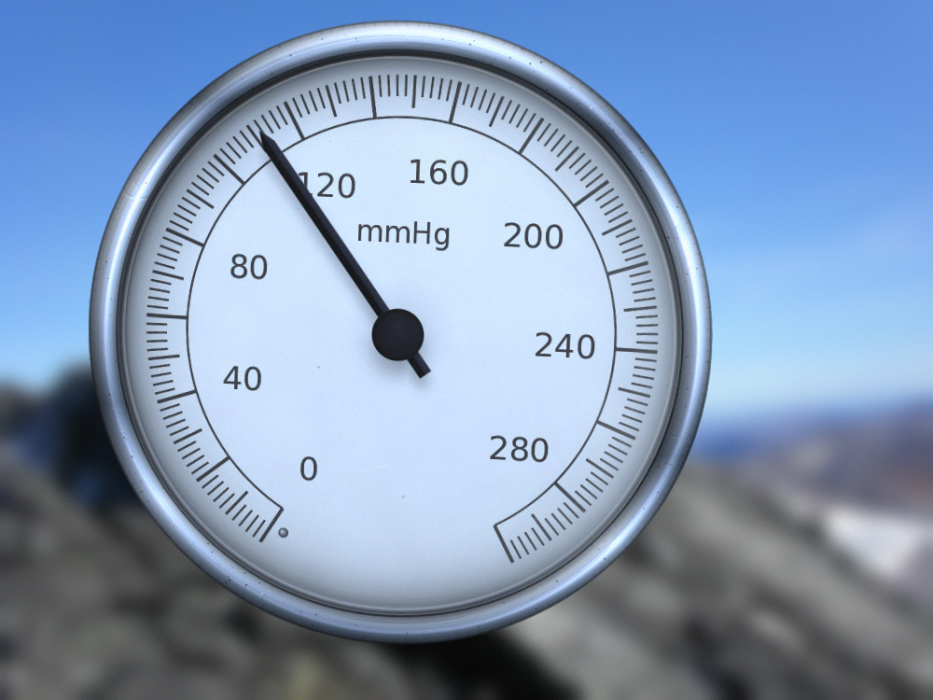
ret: 112
